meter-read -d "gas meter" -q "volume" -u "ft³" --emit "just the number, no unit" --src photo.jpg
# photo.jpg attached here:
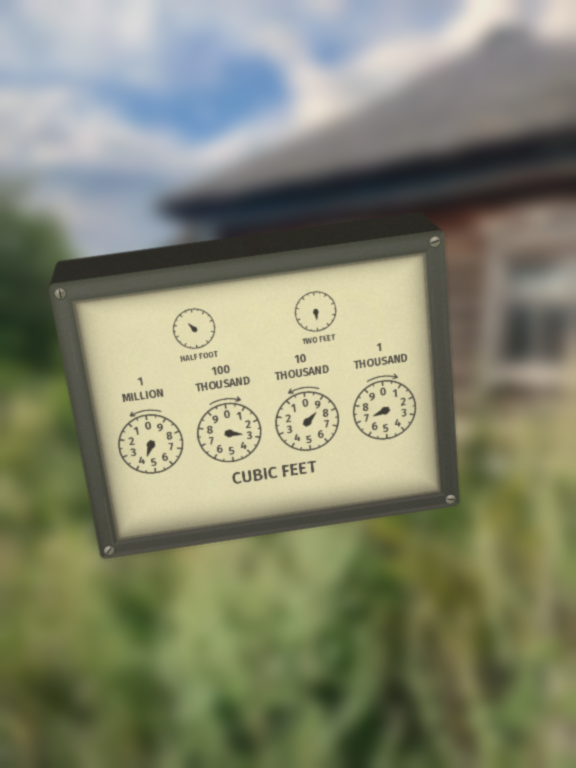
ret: 428700
